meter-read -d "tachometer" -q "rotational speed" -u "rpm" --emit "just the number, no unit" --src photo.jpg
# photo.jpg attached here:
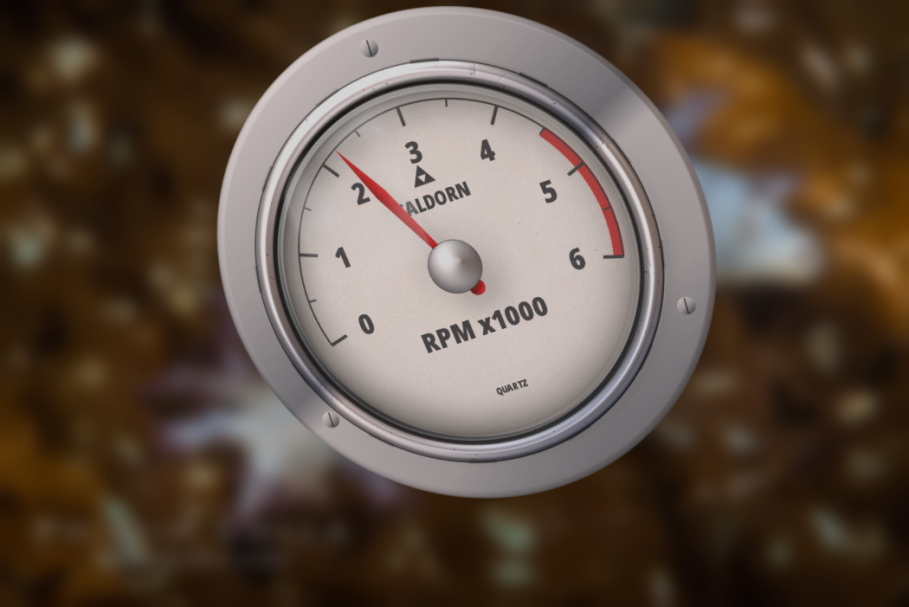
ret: 2250
